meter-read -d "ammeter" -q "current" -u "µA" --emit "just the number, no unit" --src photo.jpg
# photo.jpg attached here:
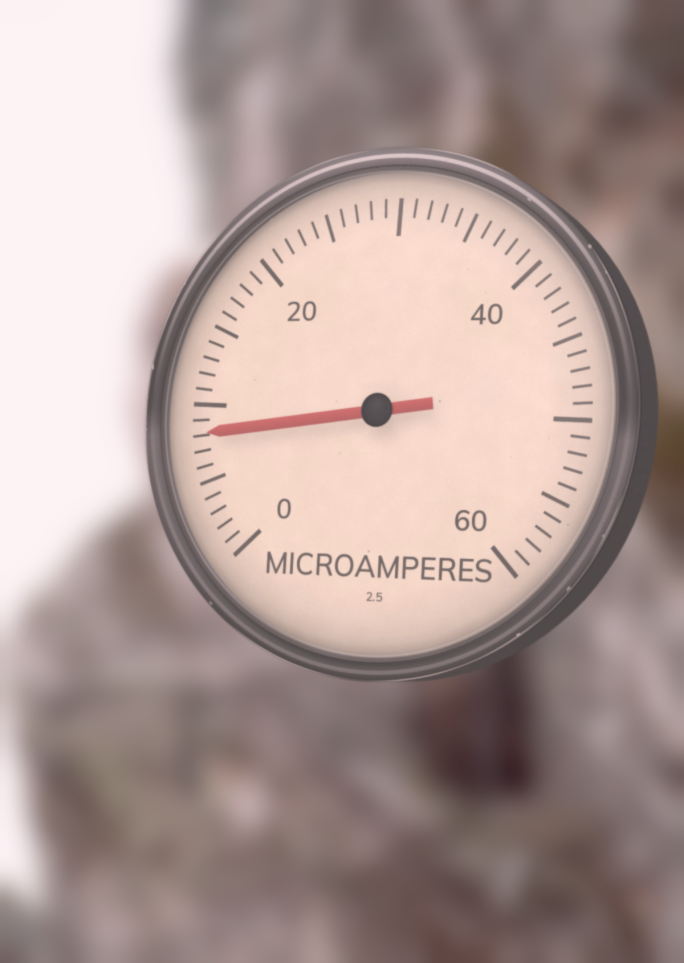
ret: 8
